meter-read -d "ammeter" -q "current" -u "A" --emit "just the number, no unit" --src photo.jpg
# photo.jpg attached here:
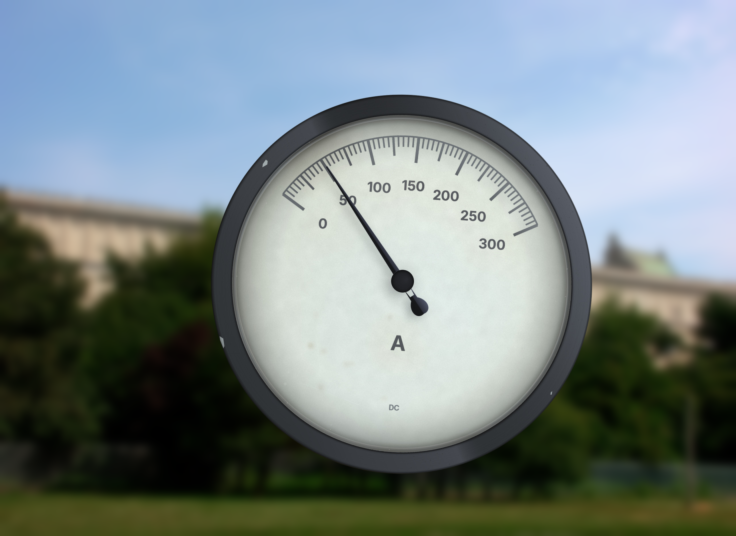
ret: 50
